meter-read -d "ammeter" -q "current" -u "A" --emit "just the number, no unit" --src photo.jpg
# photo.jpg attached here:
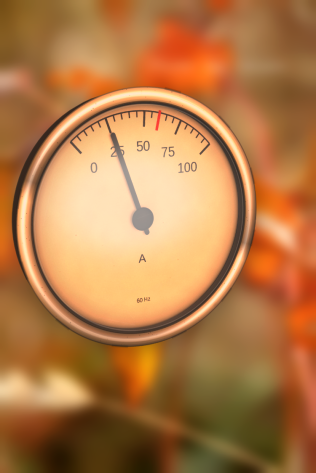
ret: 25
